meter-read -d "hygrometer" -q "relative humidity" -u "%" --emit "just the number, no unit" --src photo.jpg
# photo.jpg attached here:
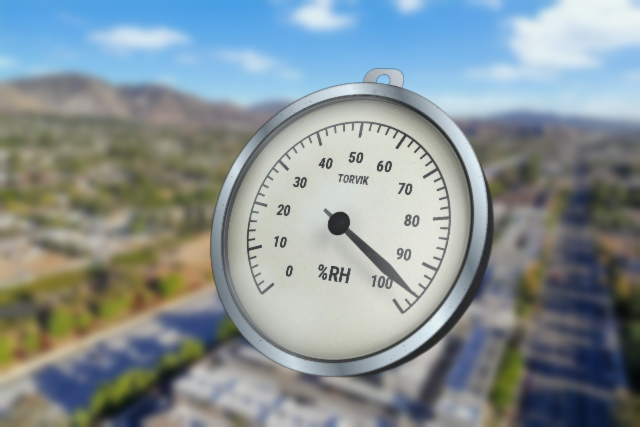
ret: 96
